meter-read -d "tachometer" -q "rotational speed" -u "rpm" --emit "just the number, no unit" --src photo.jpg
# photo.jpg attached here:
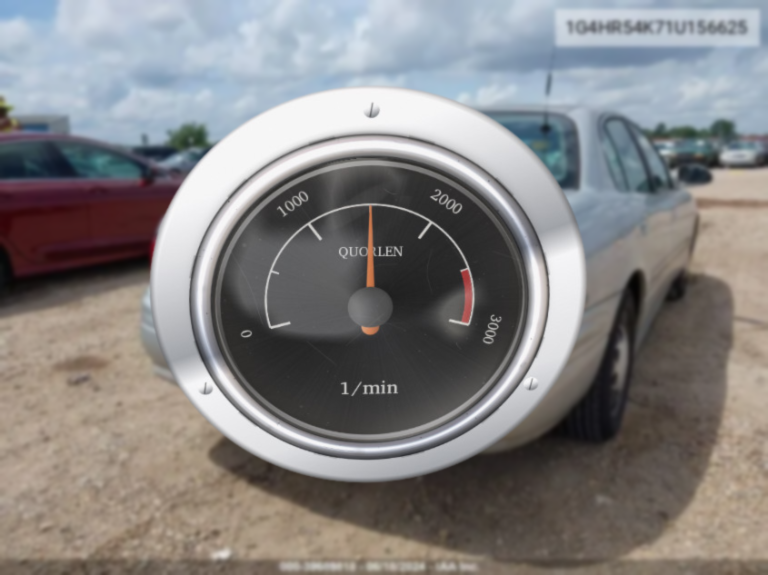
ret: 1500
